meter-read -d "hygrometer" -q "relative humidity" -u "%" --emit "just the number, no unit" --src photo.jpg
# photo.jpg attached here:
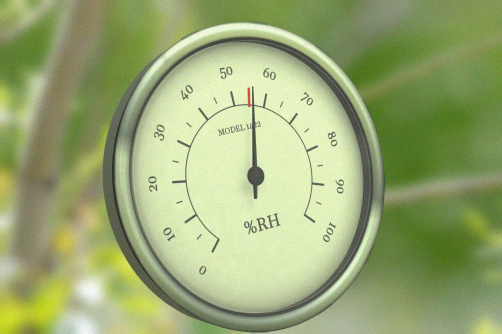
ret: 55
